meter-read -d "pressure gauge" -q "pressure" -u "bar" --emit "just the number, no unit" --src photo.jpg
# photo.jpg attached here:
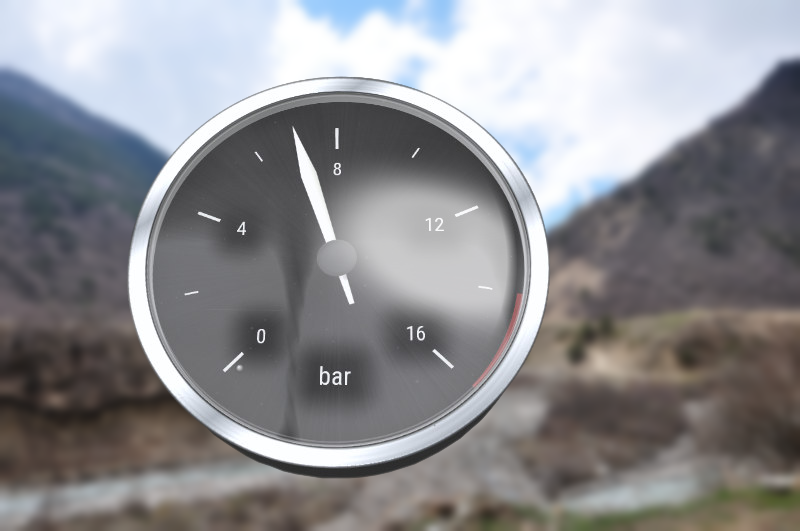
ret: 7
